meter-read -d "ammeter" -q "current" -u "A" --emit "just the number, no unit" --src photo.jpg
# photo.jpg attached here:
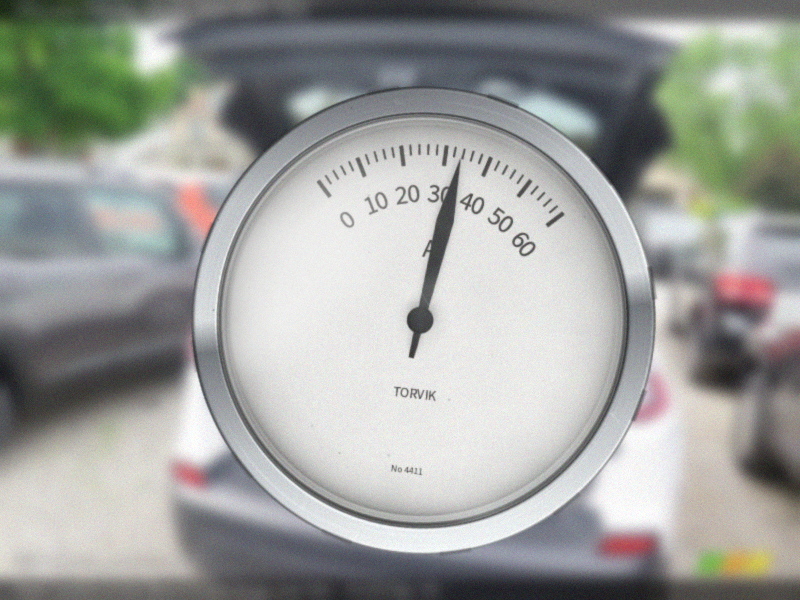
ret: 34
